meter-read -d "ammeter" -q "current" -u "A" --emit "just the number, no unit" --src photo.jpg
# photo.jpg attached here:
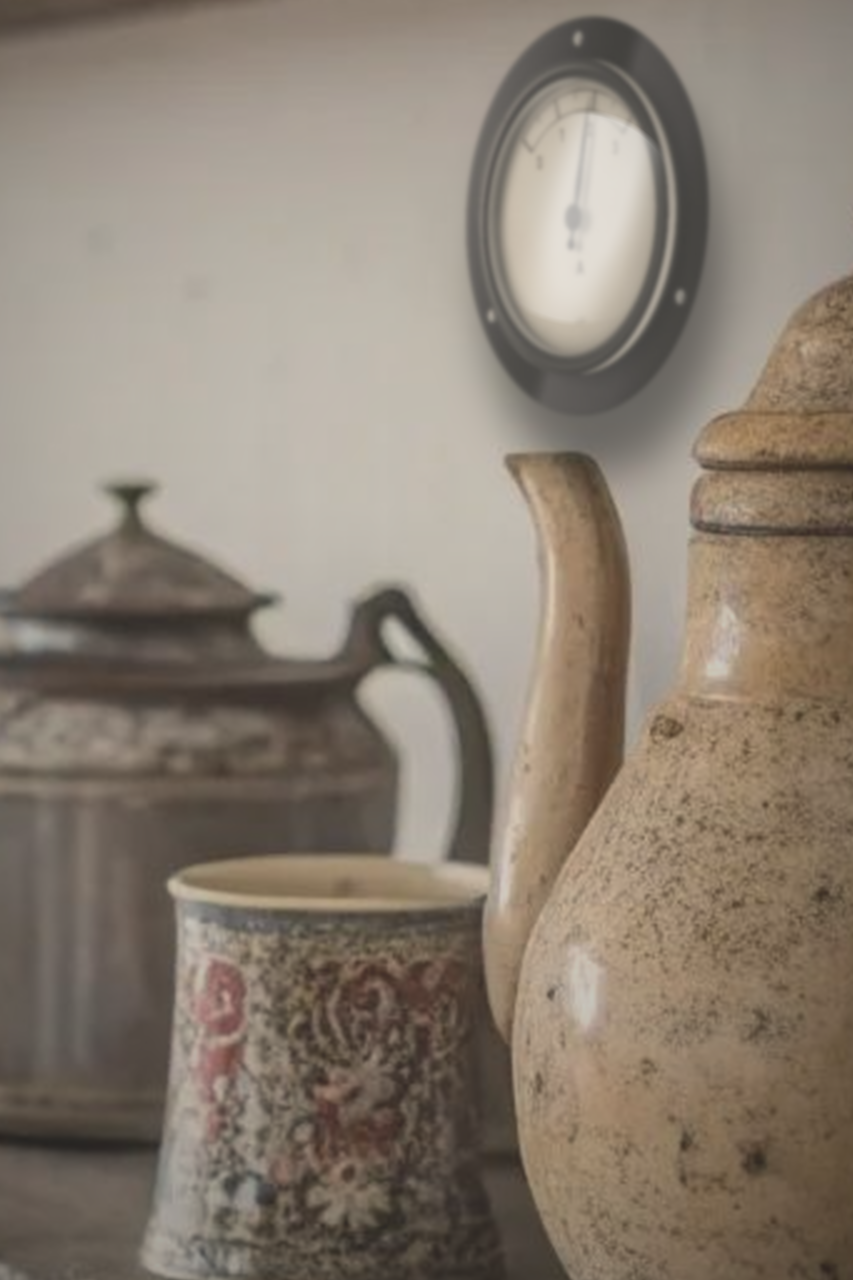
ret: 2
